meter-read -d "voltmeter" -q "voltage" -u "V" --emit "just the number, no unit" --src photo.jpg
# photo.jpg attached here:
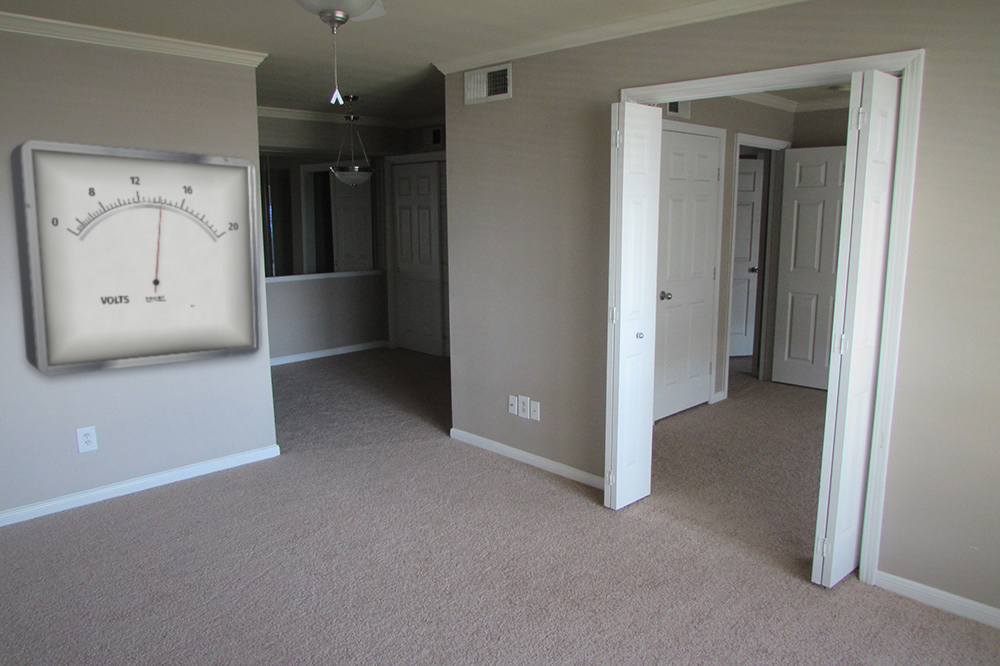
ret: 14
